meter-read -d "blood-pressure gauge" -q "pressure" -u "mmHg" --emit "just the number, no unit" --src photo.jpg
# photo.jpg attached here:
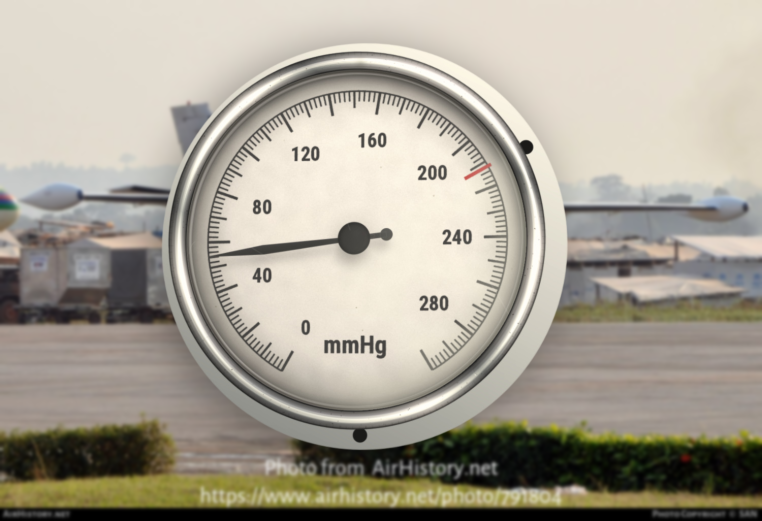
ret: 54
